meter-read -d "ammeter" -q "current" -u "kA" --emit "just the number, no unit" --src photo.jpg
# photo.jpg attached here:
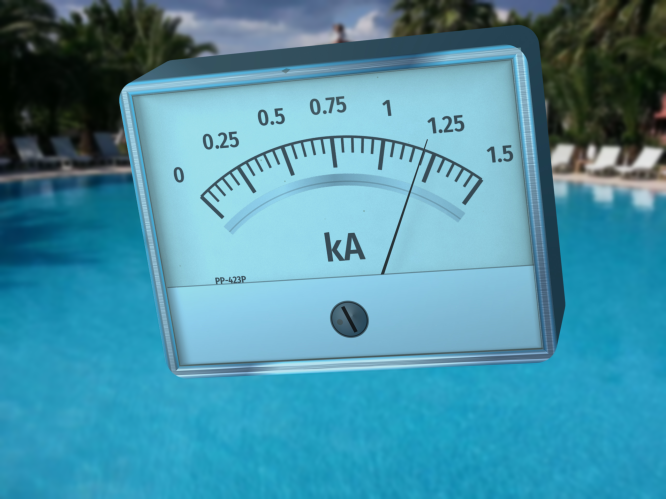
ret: 1.2
